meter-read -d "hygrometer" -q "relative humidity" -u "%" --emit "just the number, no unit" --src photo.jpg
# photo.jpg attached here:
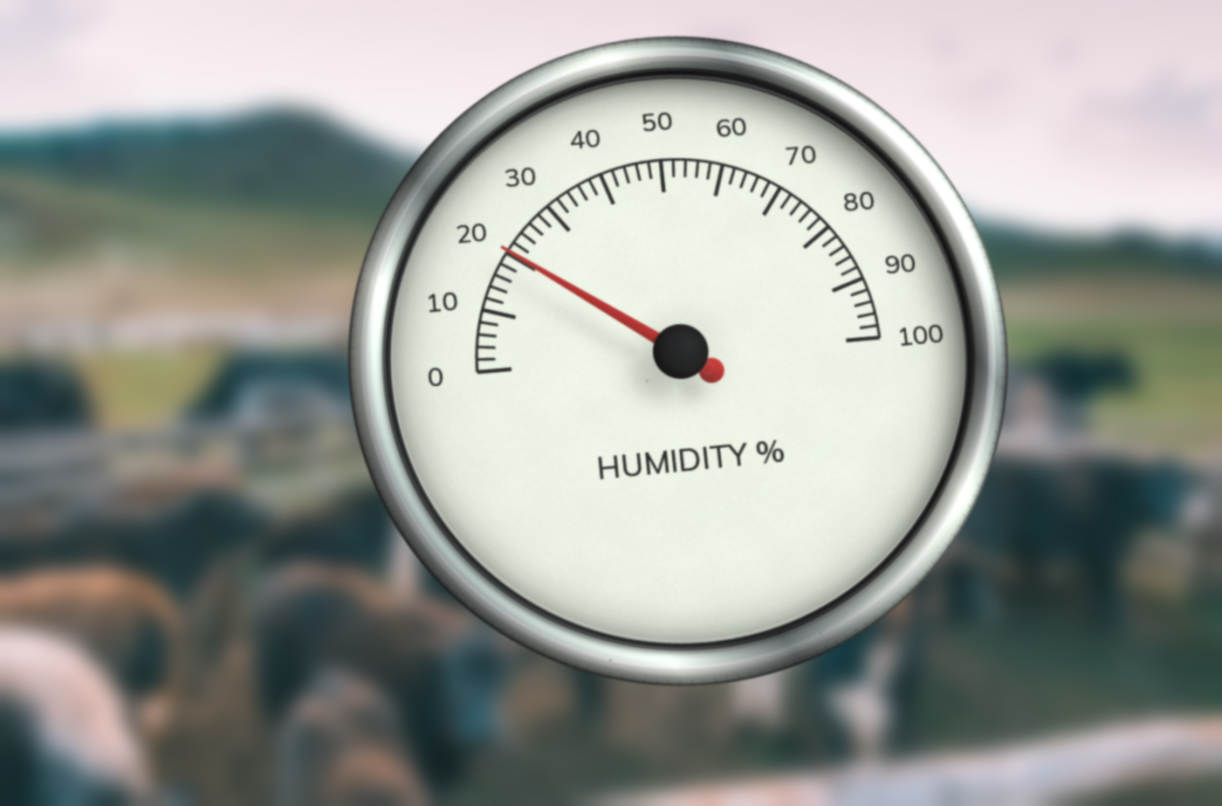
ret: 20
